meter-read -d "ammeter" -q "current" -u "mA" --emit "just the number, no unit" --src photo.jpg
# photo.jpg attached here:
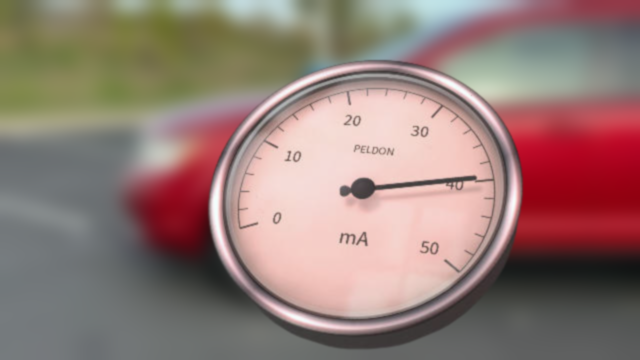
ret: 40
